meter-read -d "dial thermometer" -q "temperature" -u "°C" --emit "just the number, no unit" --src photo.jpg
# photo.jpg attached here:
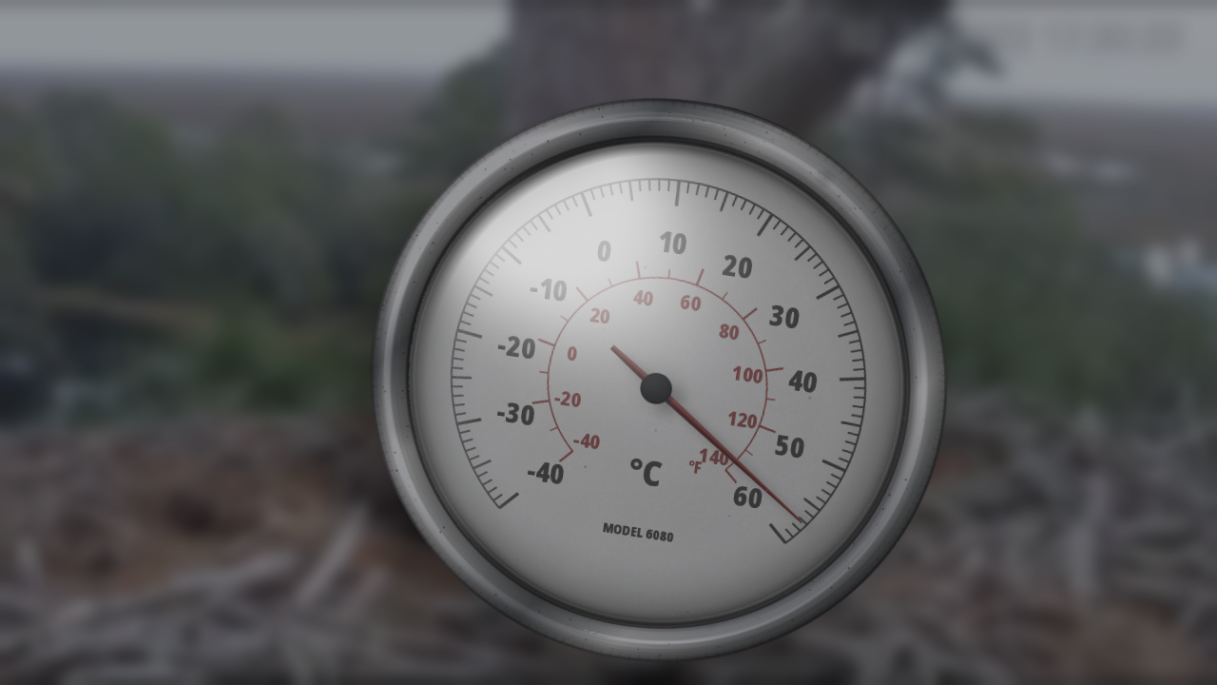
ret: 57
